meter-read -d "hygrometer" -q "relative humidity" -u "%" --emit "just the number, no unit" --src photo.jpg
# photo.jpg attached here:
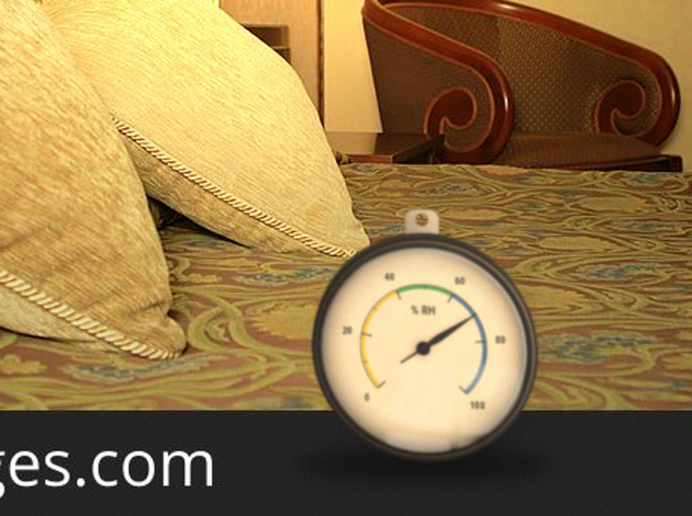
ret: 70
